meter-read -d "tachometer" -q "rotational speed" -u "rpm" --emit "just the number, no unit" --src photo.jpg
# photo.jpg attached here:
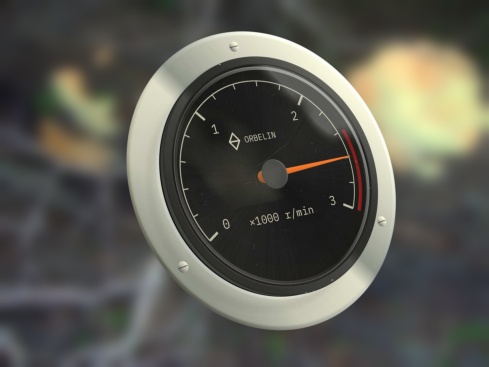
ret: 2600
